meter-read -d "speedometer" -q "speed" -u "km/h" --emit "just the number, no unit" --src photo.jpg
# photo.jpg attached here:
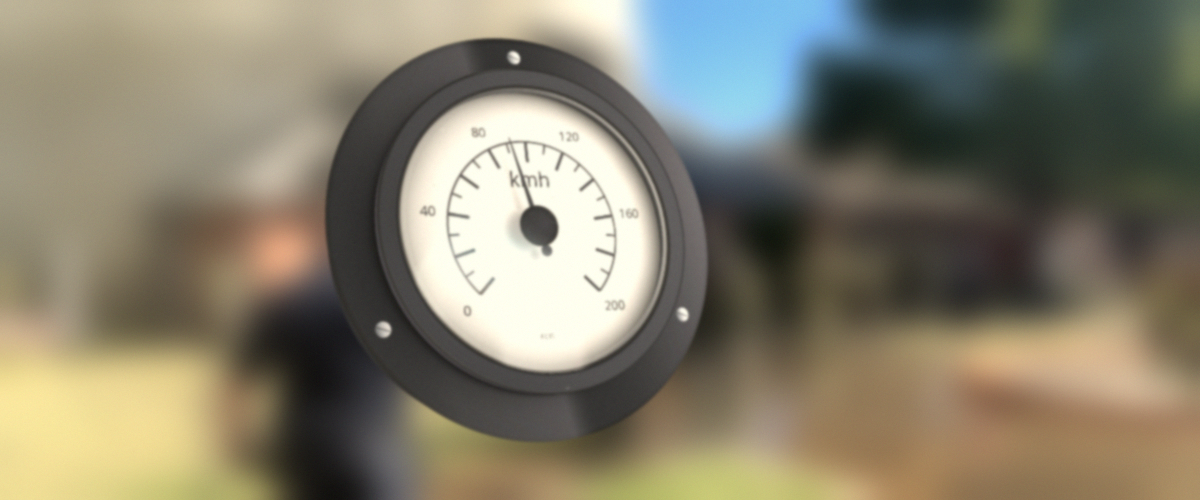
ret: 90
